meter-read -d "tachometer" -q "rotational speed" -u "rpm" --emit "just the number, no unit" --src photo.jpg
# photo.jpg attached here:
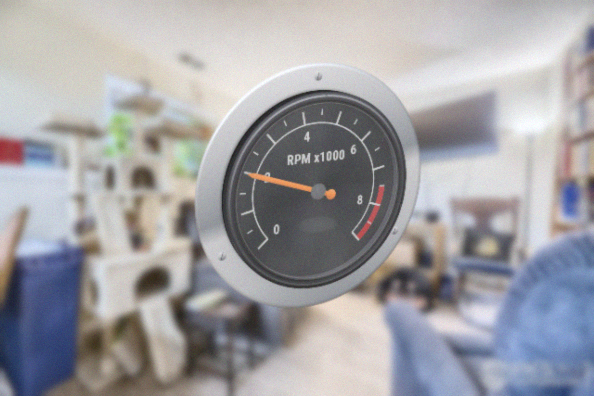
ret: 2000
